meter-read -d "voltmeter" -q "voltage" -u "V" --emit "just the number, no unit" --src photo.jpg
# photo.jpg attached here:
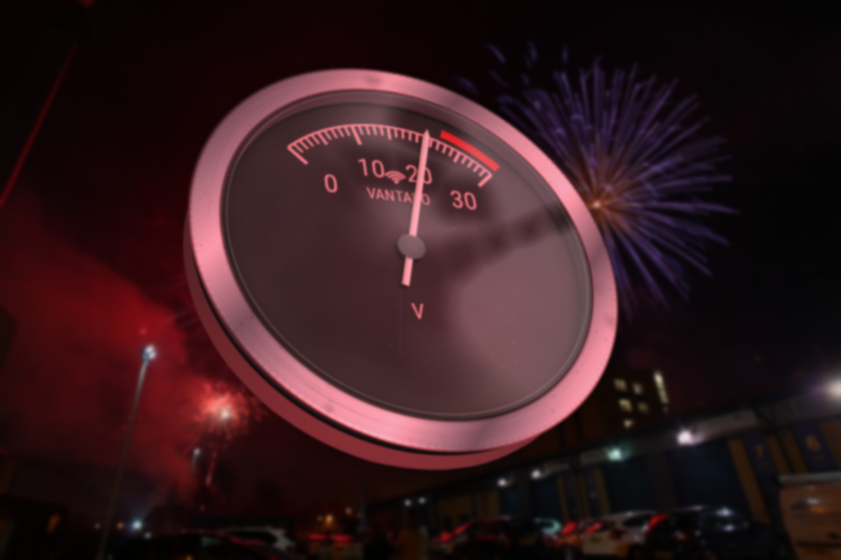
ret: 20
